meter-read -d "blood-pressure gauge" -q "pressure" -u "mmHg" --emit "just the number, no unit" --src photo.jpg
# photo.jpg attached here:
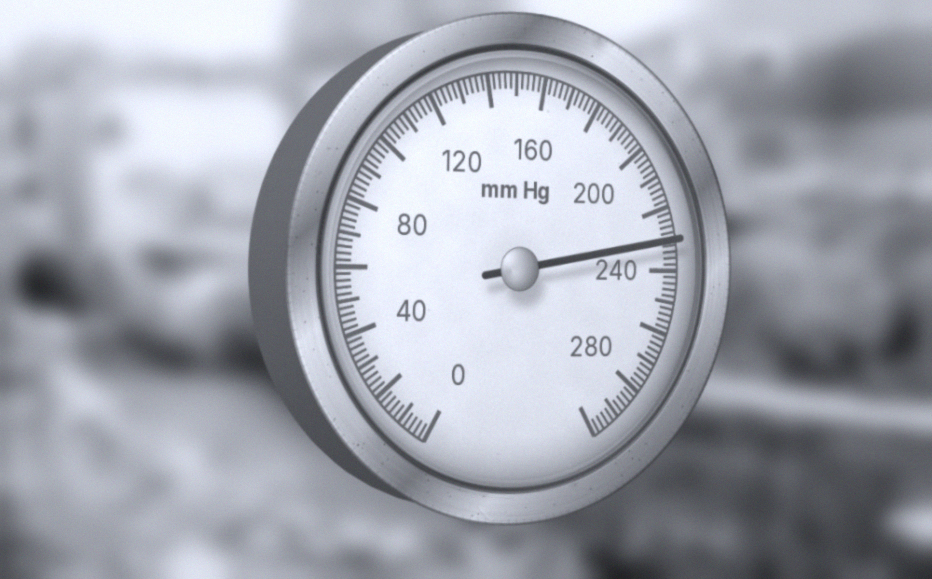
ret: 230
